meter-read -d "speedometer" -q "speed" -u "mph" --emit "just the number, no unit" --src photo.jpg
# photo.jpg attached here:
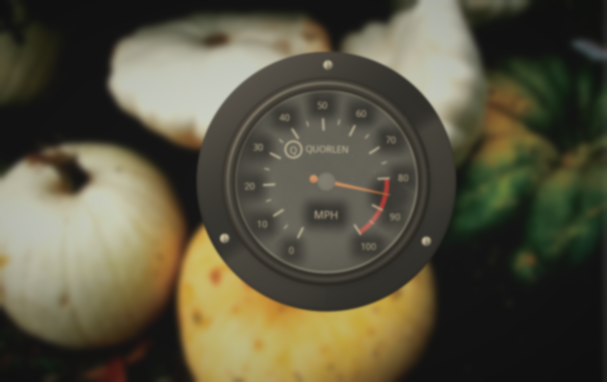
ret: 85
